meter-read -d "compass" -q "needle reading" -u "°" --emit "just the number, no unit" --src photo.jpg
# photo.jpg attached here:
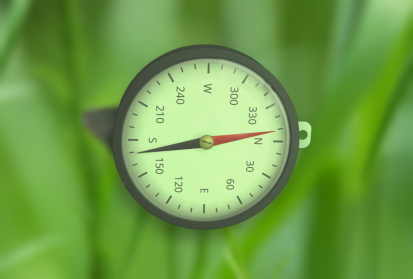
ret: 350
